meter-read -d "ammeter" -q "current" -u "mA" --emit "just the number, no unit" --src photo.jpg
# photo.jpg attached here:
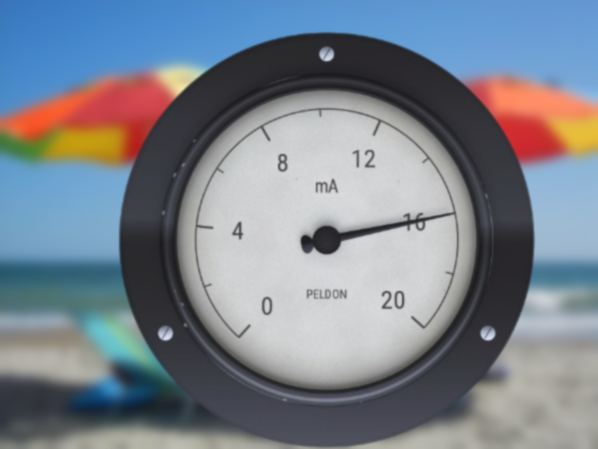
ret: 16
